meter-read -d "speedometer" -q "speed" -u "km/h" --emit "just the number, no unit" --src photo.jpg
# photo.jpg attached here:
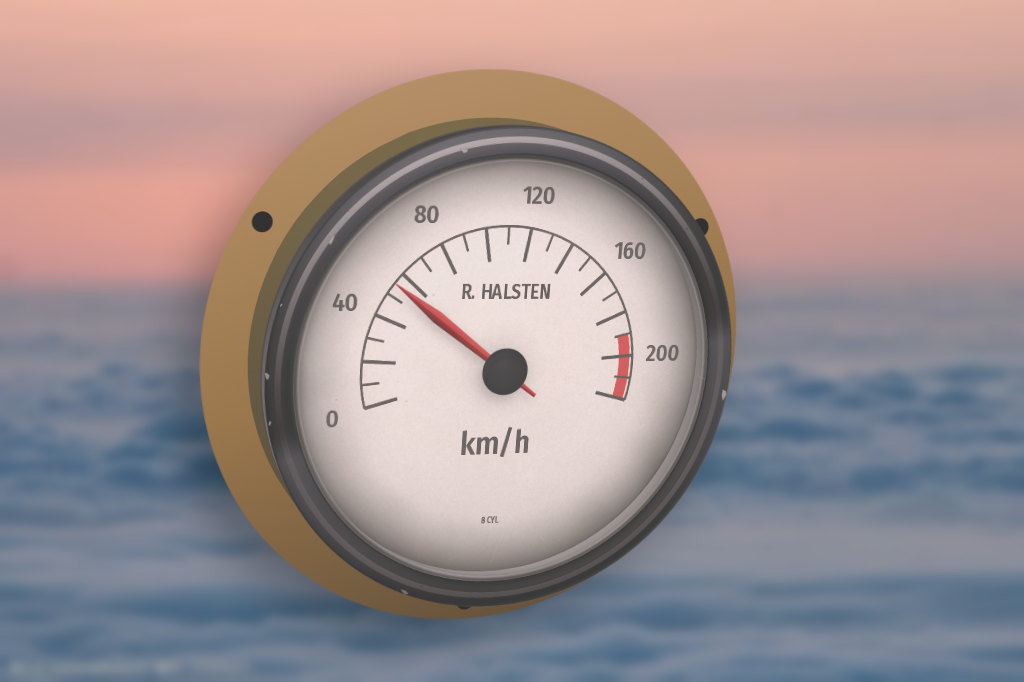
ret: 55
